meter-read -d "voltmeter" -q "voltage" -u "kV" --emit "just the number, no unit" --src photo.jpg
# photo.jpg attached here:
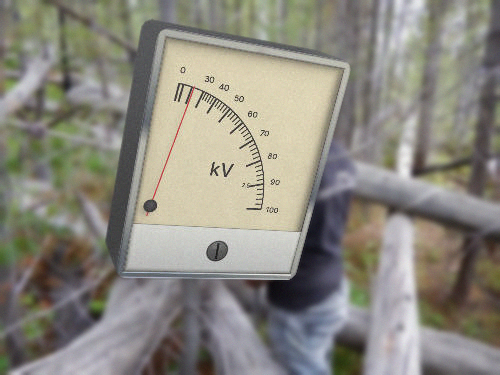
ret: 20
